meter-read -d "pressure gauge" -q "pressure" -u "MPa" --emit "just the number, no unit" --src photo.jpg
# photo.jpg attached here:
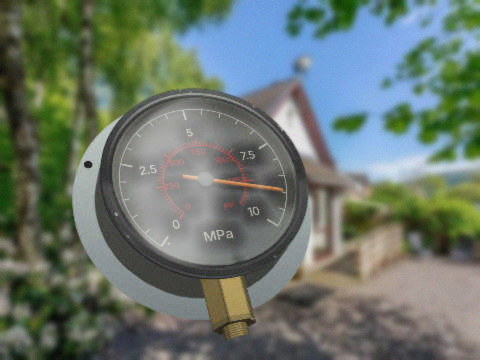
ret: 9
